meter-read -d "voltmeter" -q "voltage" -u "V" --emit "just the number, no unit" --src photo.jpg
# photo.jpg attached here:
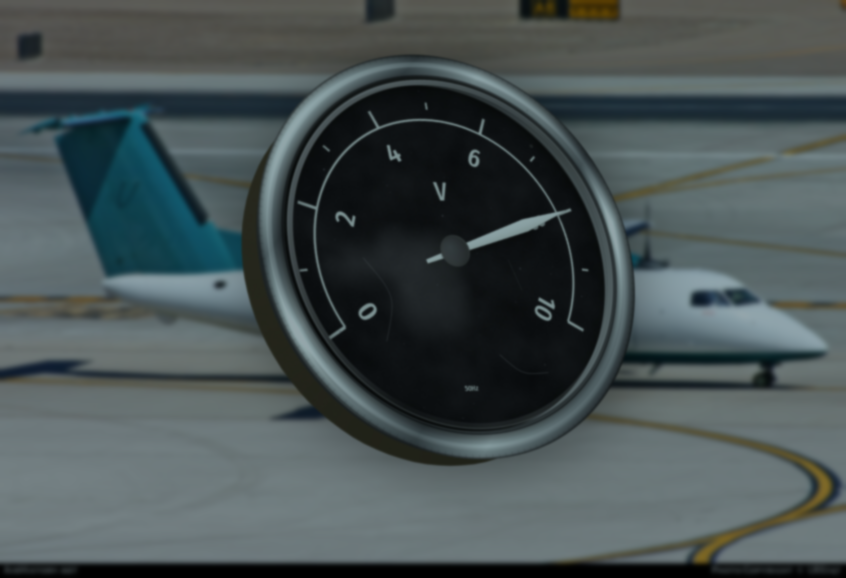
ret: 8
